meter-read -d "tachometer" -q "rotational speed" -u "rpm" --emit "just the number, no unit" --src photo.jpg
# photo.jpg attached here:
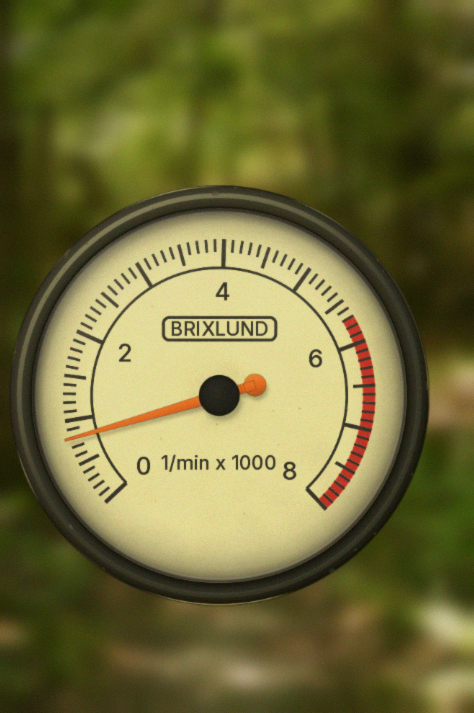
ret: 800
